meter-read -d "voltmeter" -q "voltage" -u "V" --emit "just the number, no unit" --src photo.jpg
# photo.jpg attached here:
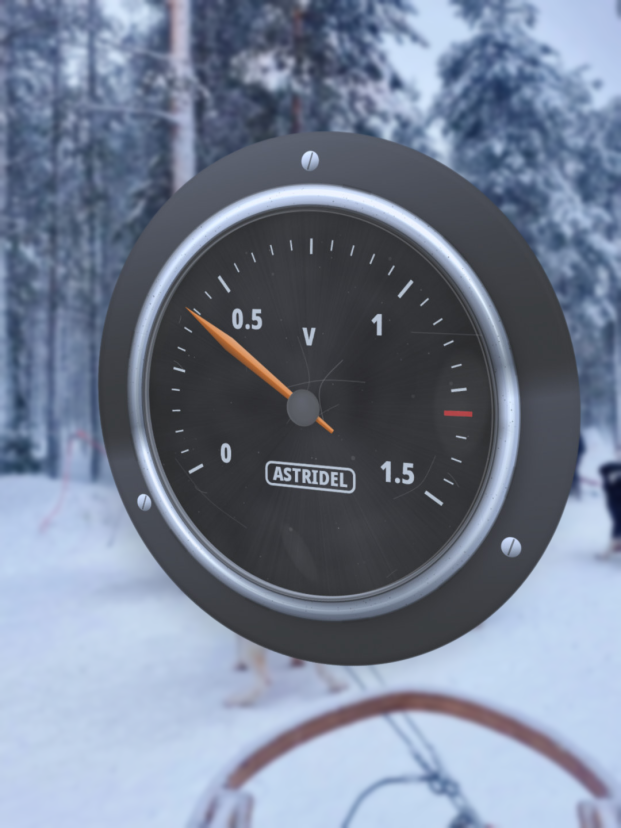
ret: 0.4
